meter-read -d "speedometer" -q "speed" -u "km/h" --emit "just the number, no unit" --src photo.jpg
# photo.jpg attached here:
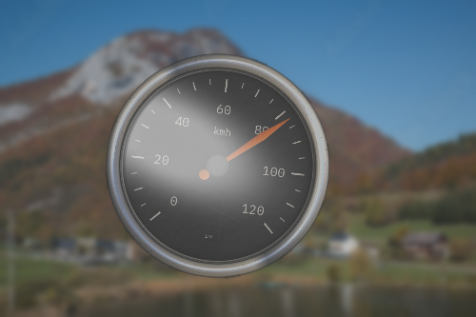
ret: 82.5
